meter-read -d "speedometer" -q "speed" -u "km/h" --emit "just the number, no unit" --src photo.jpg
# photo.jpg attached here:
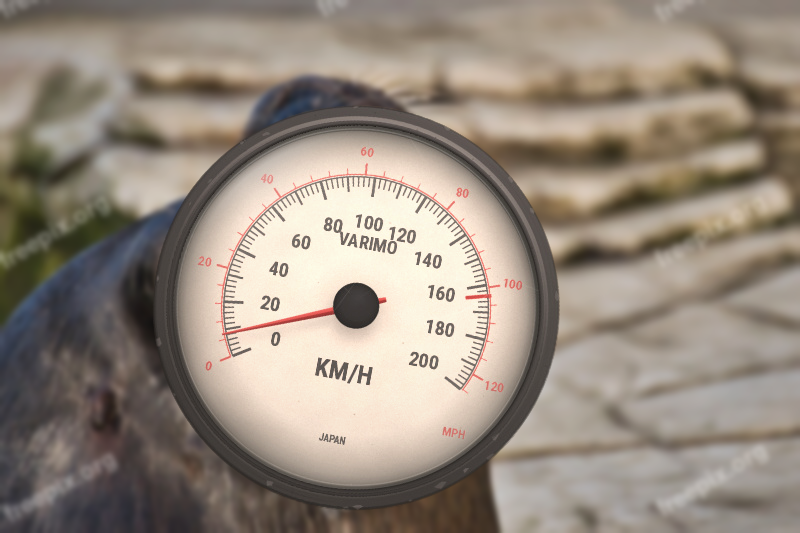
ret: 8
